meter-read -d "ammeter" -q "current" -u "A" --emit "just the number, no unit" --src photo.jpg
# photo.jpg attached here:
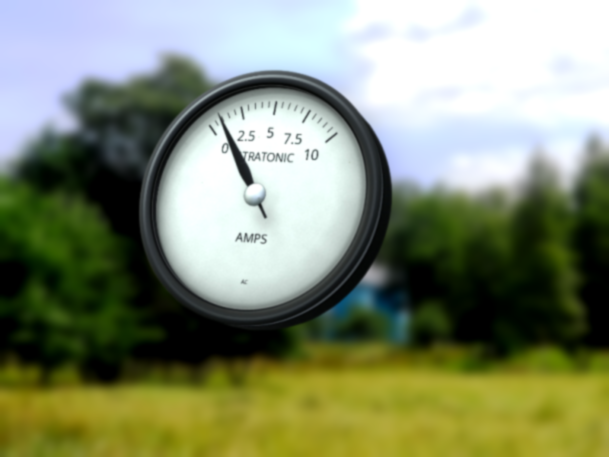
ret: 1
